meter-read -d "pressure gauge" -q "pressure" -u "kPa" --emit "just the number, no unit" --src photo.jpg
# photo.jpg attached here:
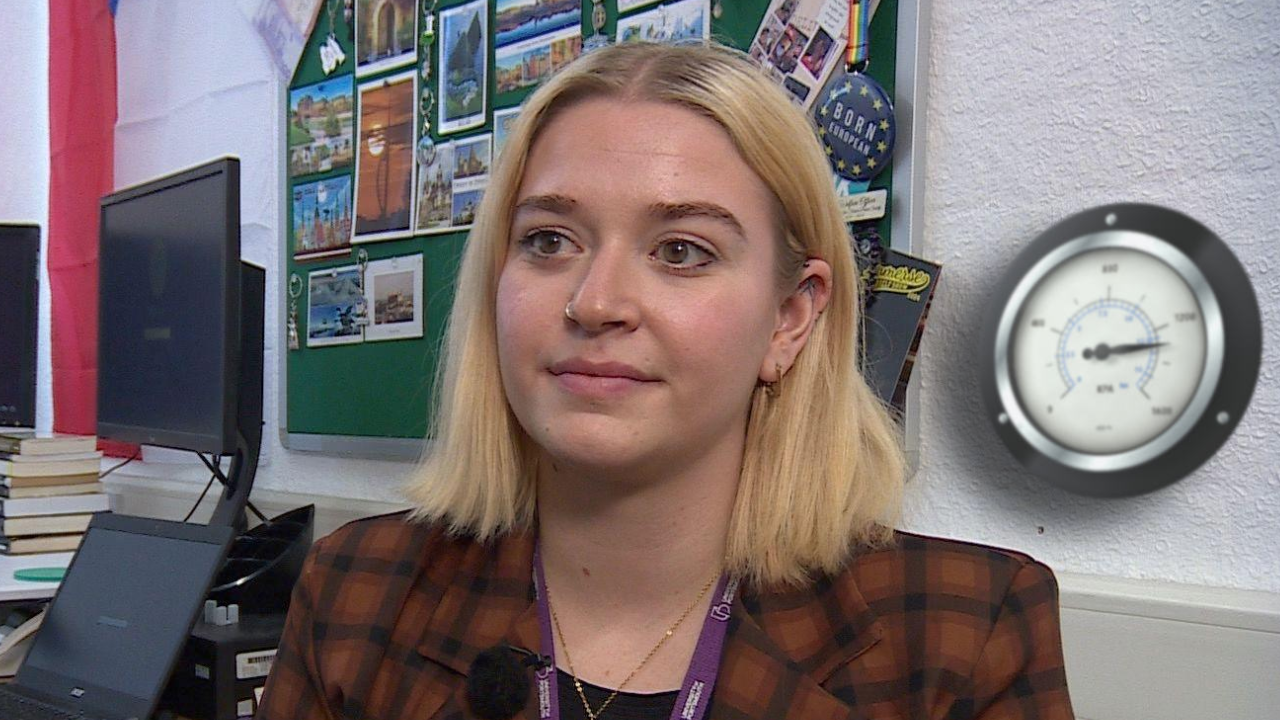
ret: 1300
